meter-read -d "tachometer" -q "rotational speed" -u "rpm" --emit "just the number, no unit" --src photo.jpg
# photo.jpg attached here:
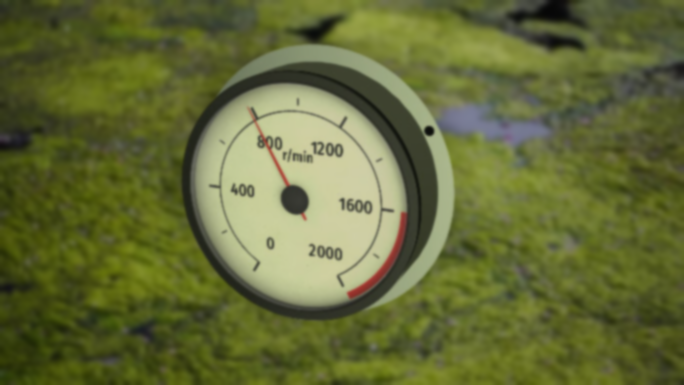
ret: 800
